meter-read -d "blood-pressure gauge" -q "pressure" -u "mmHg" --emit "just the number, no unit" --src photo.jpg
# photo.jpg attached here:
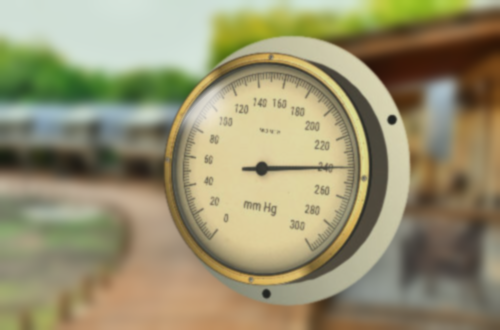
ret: 240
